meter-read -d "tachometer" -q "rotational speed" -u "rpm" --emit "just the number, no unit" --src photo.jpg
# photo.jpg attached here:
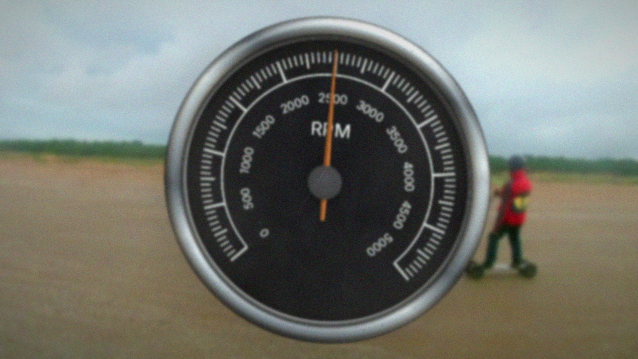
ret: 2500
